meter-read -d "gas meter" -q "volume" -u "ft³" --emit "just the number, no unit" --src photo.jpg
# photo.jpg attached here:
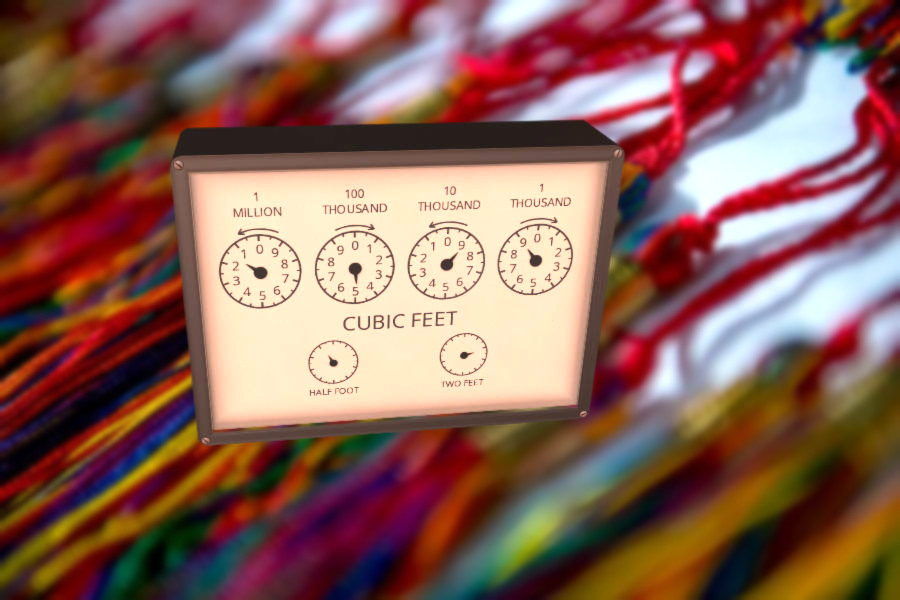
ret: 148900
